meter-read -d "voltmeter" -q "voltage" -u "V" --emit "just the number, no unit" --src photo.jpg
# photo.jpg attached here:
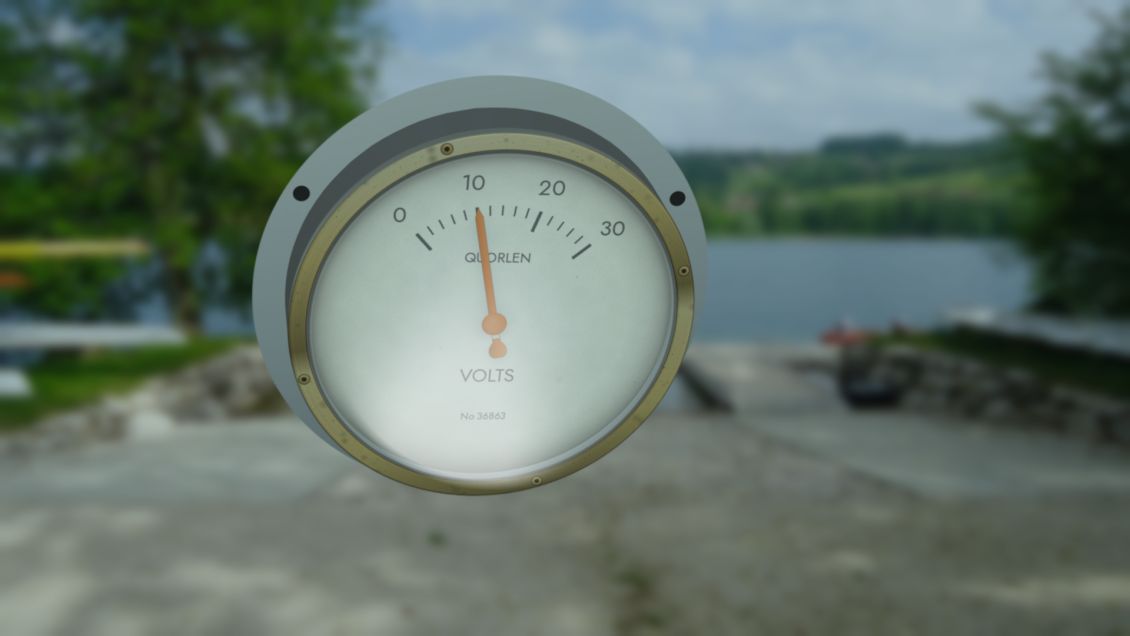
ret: 10
